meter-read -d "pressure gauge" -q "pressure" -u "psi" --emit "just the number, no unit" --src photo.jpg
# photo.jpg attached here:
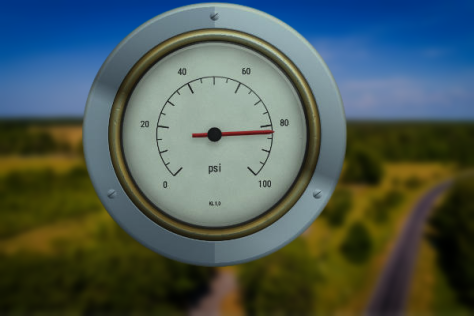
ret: 82.5
